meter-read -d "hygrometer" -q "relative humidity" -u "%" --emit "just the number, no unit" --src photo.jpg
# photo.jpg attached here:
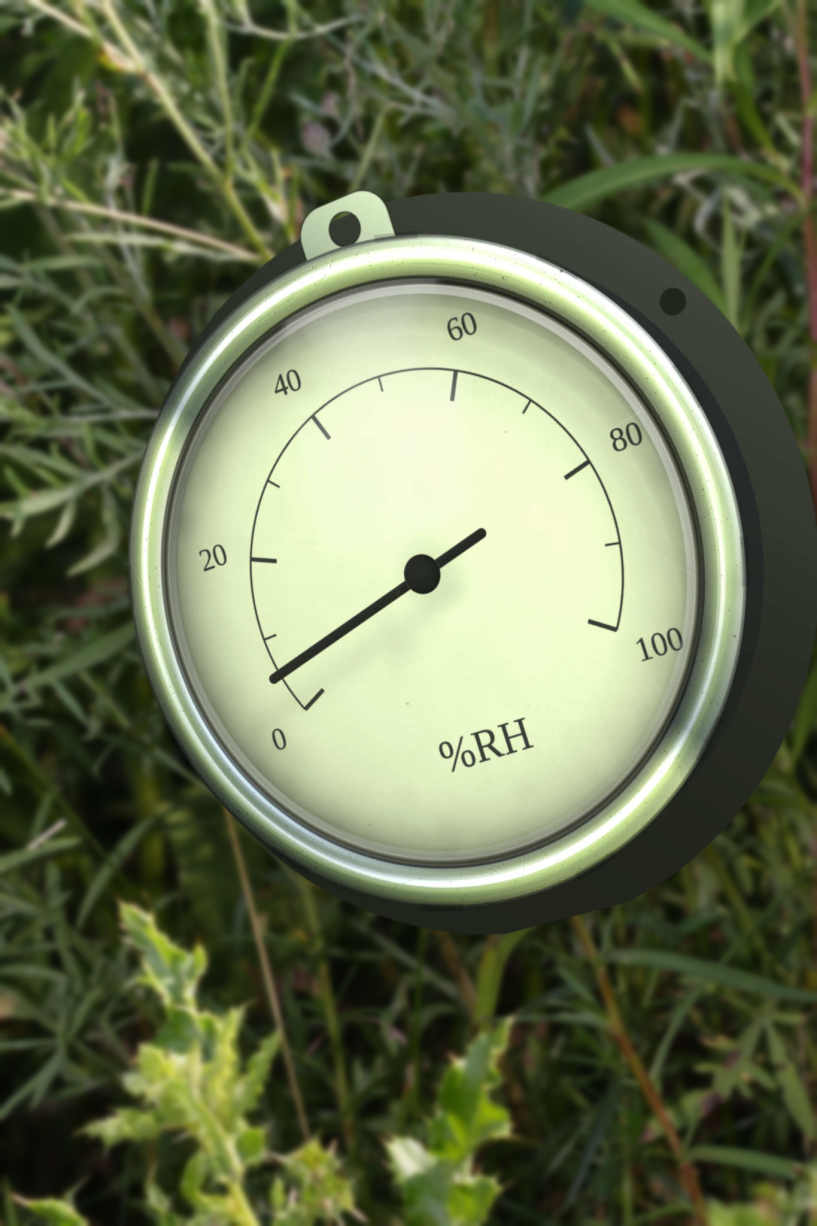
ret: 5
